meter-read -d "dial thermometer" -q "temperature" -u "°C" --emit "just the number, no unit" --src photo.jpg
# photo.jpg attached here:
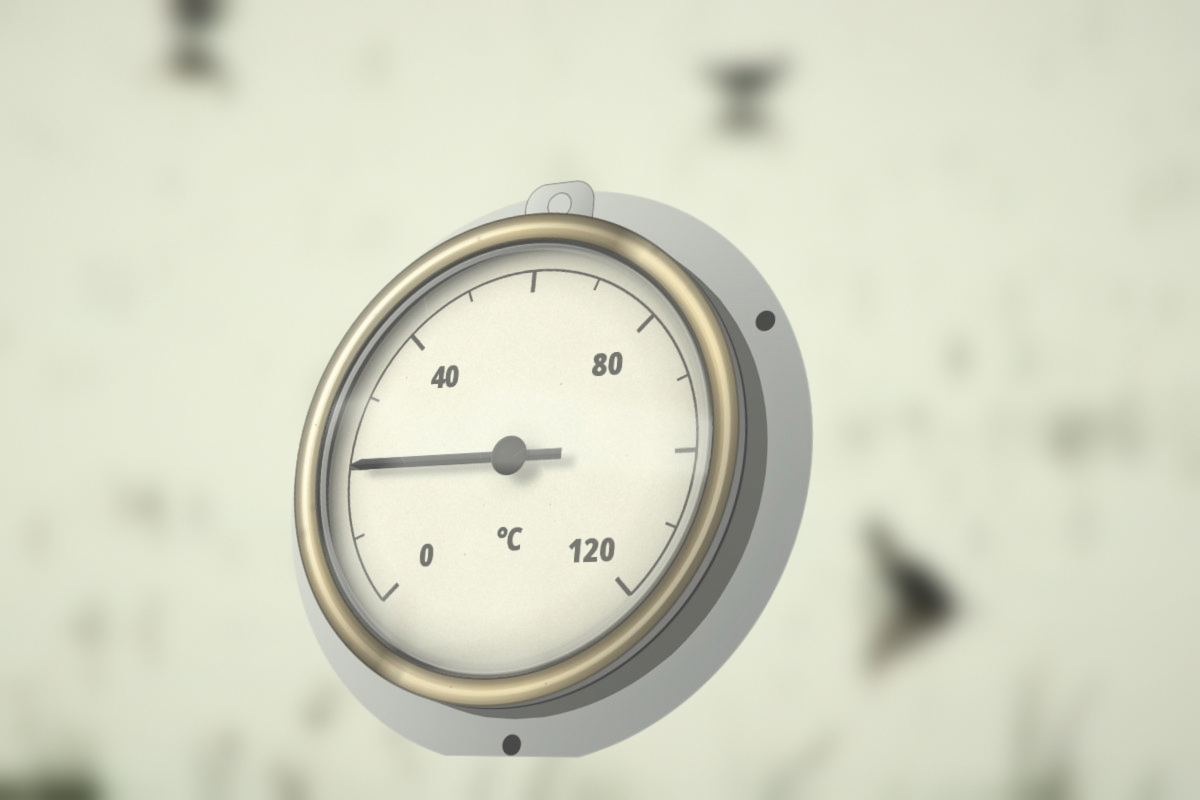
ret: 20
